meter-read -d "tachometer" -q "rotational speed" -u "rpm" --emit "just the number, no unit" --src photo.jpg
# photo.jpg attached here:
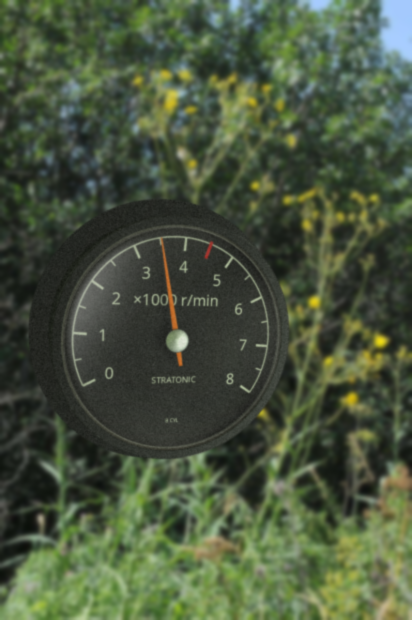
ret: 3500
